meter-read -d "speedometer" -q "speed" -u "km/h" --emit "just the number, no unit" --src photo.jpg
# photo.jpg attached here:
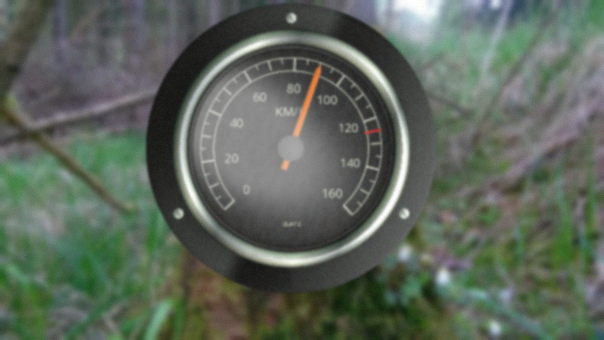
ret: 90
